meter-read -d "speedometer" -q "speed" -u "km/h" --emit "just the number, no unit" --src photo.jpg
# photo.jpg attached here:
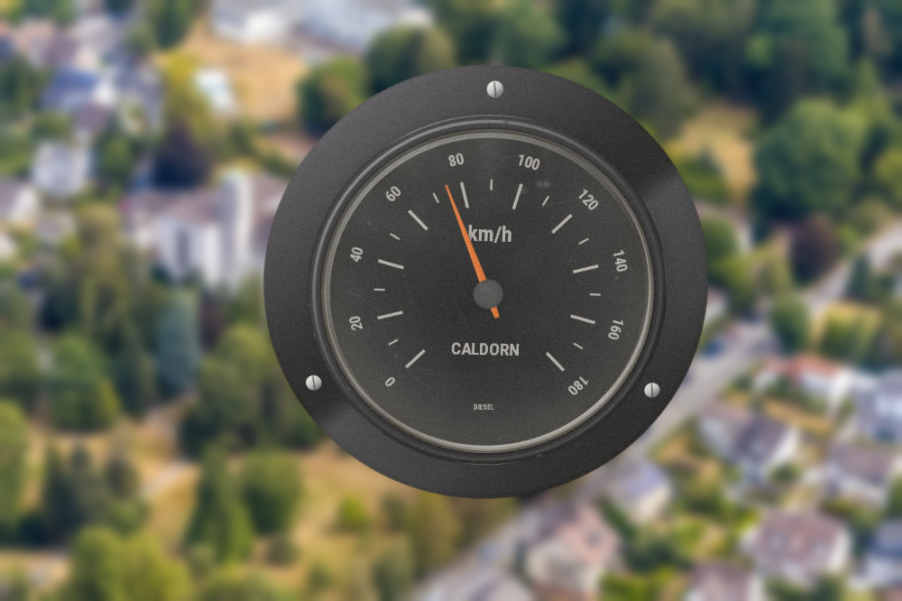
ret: 75
